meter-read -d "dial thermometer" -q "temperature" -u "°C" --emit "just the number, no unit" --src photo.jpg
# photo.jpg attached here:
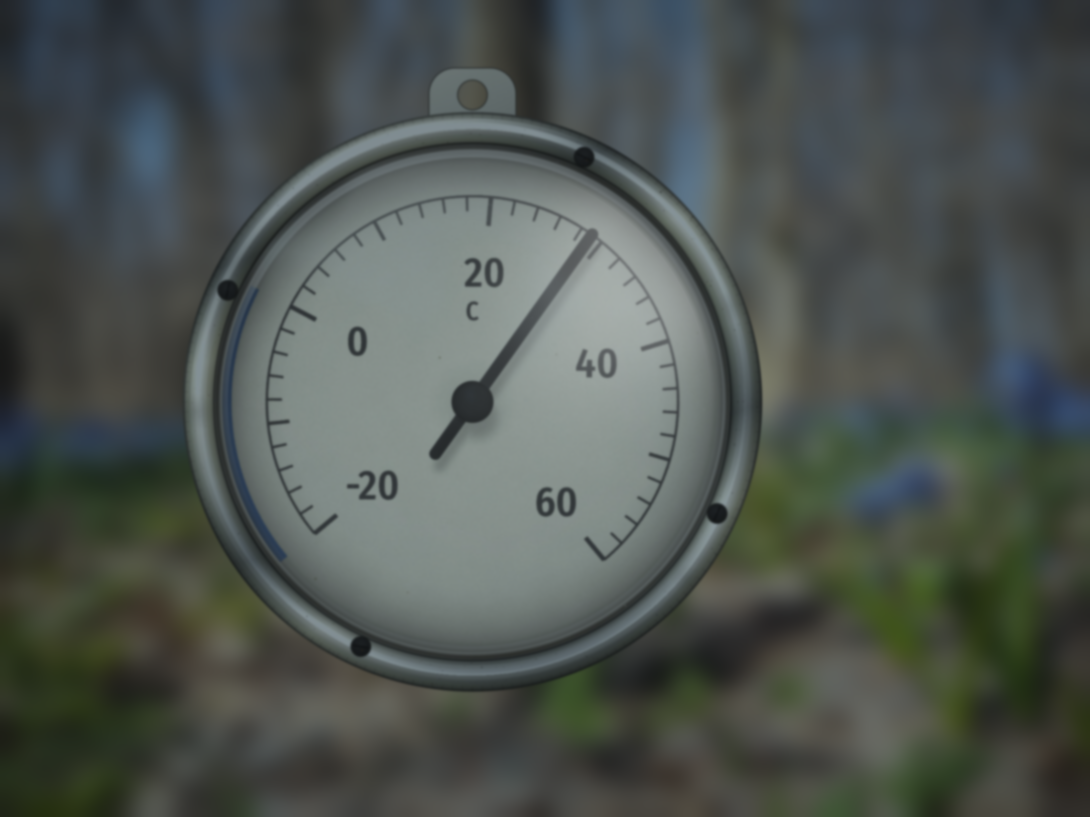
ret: 29
